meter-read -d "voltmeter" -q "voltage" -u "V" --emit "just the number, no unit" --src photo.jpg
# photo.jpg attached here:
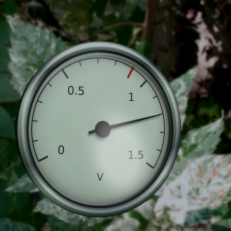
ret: 1.2
